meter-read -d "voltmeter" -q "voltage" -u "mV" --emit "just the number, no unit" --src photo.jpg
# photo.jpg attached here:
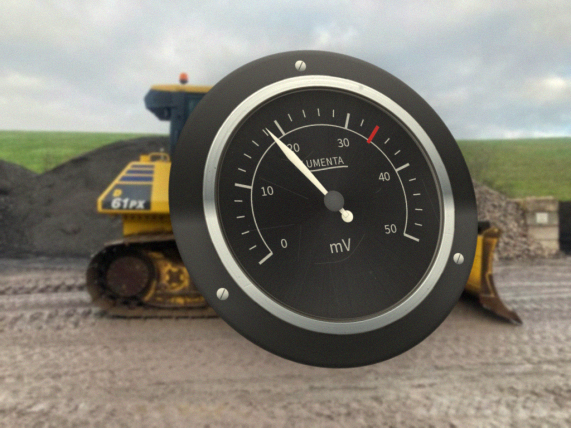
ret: 18
